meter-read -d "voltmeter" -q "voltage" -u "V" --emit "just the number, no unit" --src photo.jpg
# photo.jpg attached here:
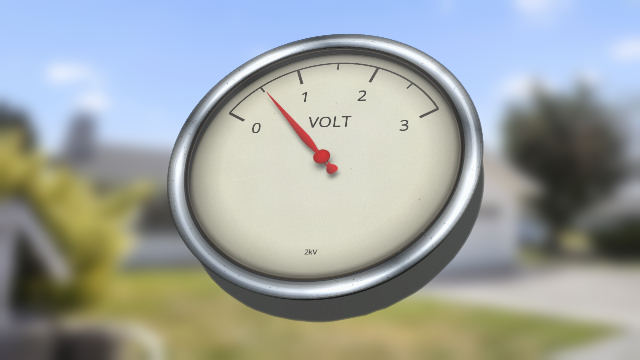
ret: 0.5
